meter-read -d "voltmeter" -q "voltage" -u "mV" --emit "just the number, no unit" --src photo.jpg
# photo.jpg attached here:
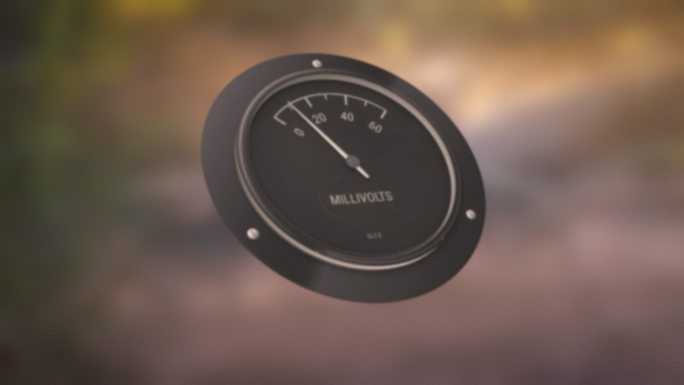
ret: 10
